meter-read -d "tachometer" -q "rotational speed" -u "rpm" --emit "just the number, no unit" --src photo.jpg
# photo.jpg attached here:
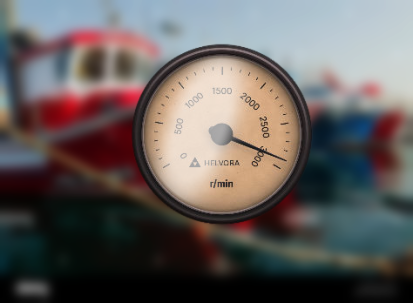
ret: 2900
